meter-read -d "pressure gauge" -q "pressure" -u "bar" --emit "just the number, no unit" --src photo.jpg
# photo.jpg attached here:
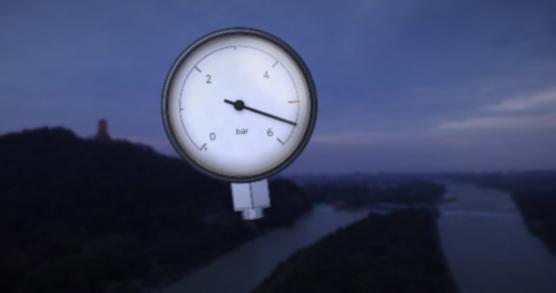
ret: 5.5
